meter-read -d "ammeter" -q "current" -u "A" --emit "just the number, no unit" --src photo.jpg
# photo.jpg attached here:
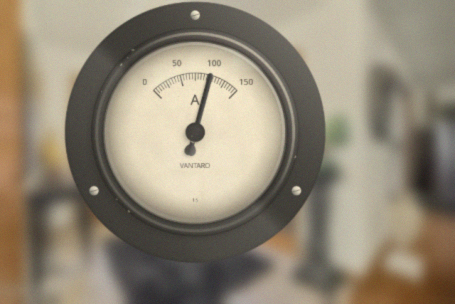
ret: 100
